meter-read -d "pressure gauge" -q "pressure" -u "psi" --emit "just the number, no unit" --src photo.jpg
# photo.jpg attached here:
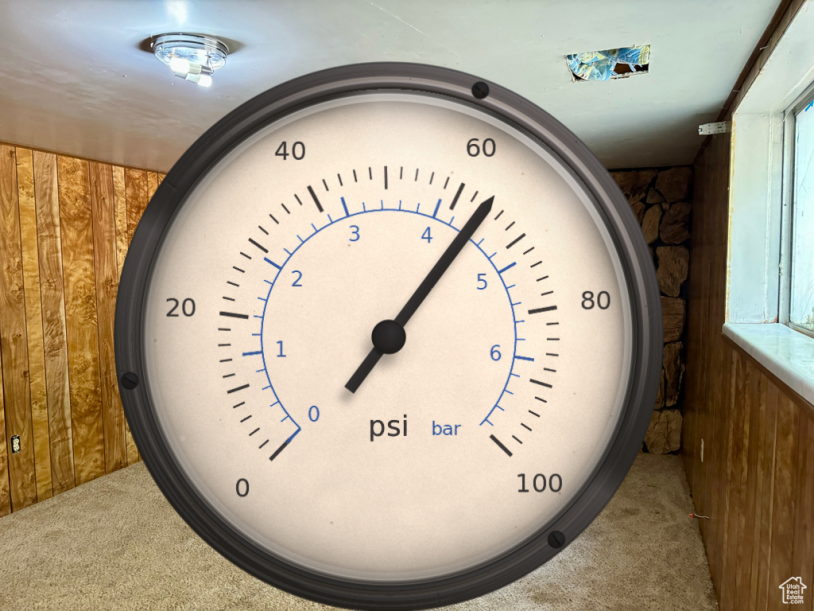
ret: 64
